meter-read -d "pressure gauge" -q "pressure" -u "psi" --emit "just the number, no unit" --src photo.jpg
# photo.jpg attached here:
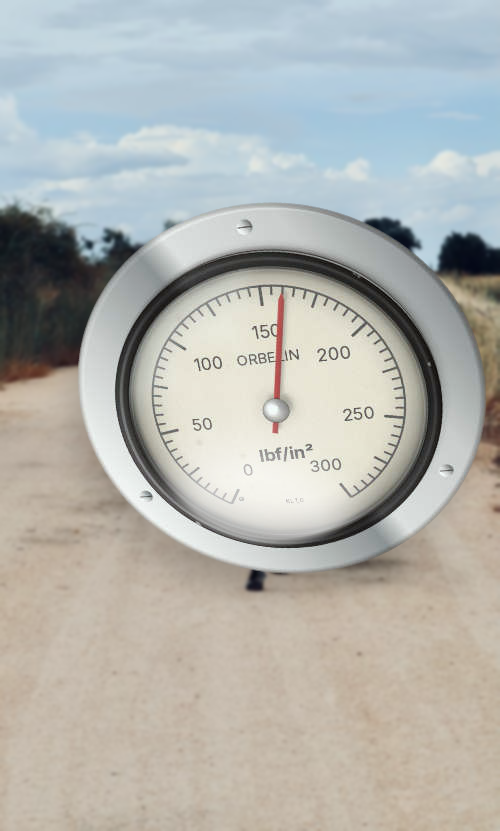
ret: 160
